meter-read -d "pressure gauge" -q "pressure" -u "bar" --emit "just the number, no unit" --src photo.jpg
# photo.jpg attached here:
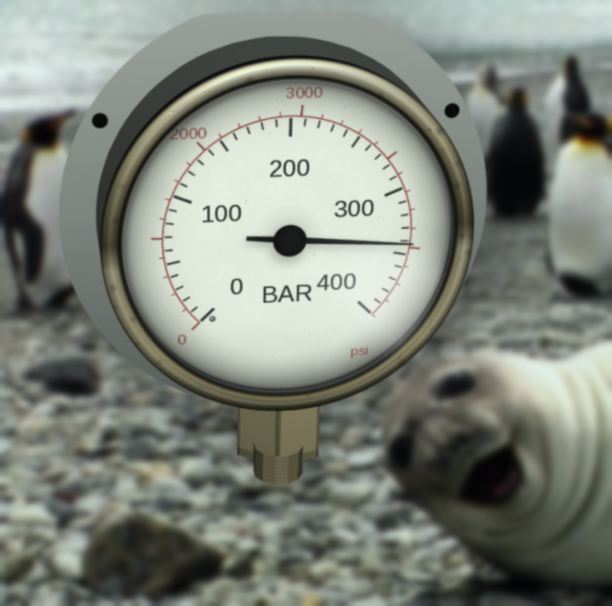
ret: 340
